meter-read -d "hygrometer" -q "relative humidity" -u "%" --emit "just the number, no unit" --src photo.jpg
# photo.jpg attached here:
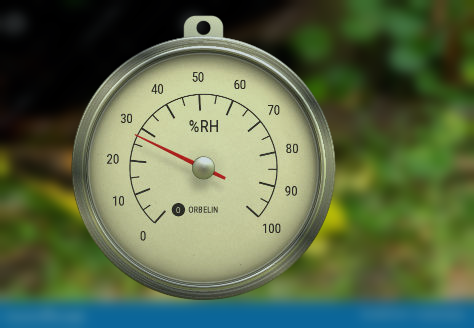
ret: 27.5
